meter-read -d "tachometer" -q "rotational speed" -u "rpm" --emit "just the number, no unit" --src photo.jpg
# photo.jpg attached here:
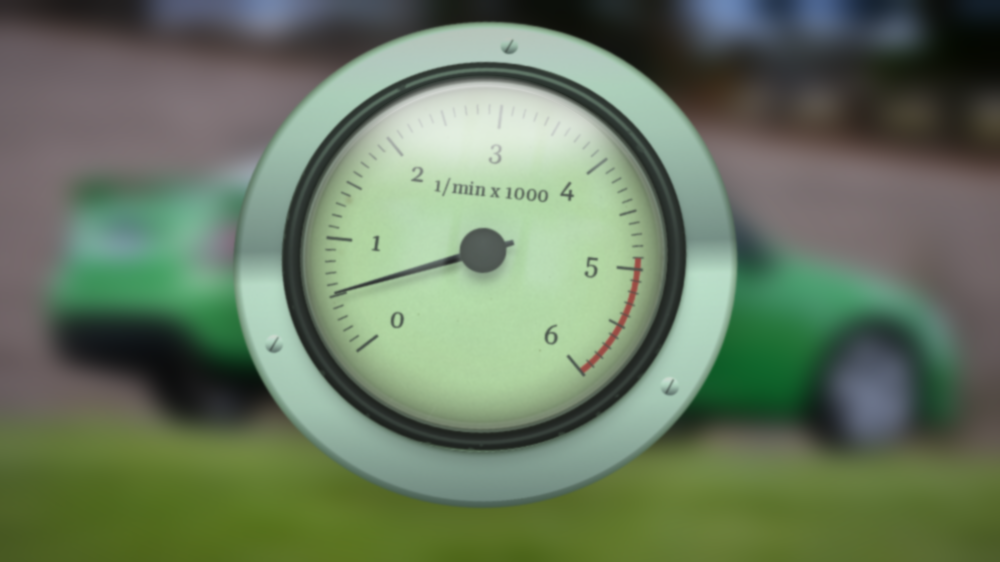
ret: 500
